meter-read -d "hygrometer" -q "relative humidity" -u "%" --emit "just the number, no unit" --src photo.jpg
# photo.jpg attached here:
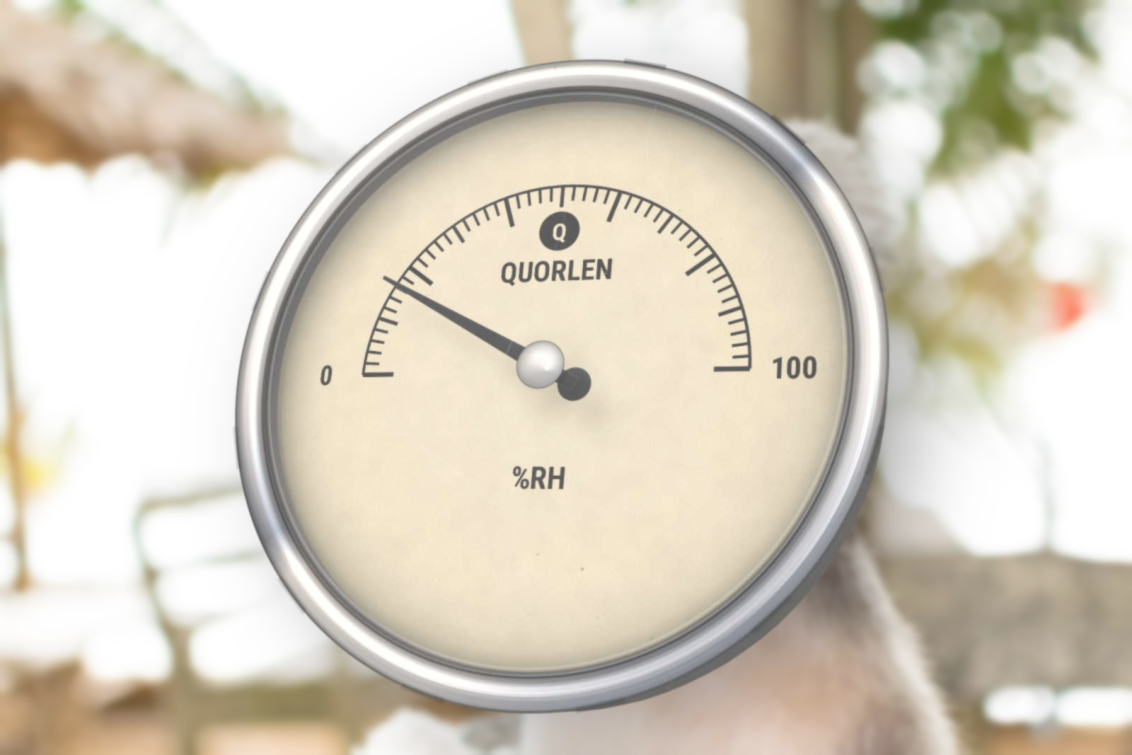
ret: 16
